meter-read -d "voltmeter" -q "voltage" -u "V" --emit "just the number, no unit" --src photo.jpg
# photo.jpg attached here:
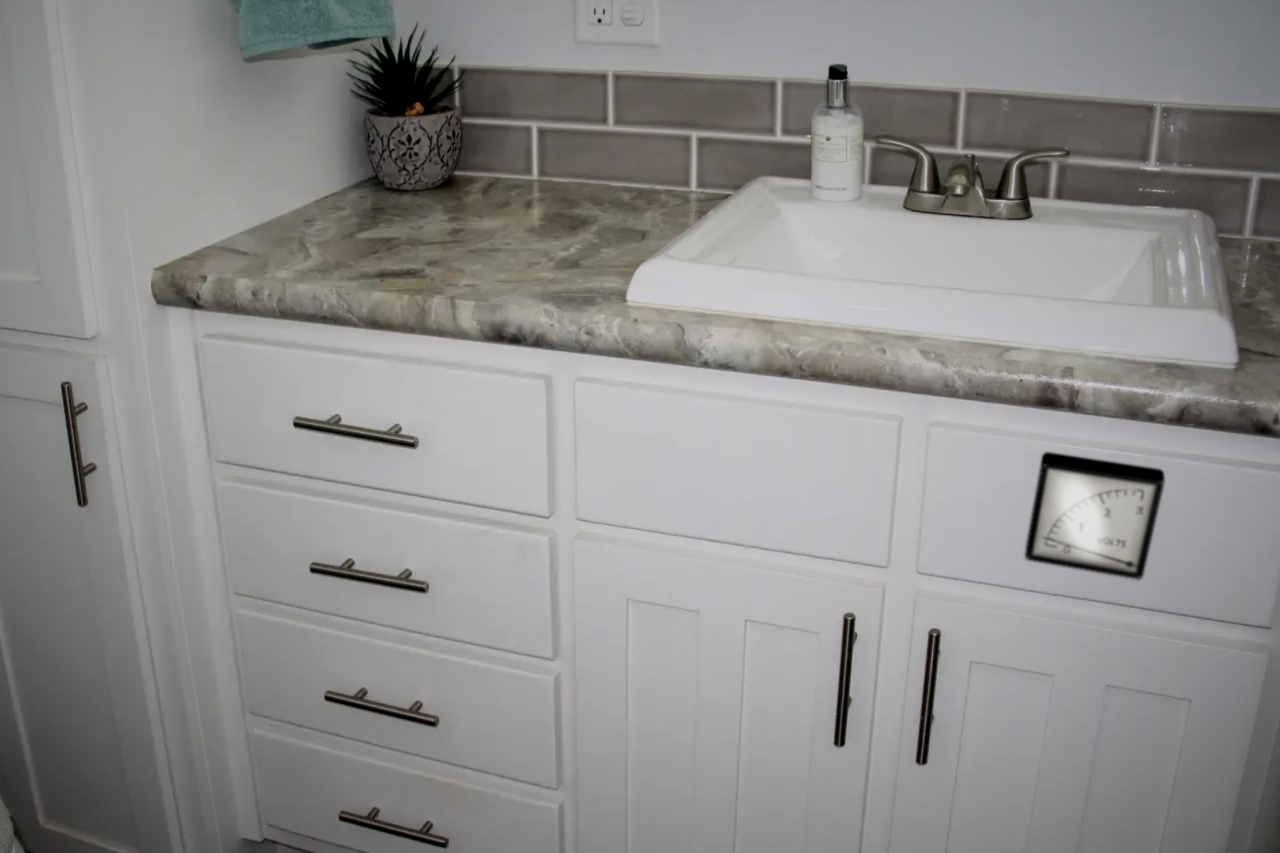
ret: 0.2
